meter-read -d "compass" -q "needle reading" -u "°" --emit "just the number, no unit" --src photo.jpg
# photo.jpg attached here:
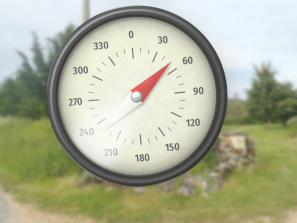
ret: 50
